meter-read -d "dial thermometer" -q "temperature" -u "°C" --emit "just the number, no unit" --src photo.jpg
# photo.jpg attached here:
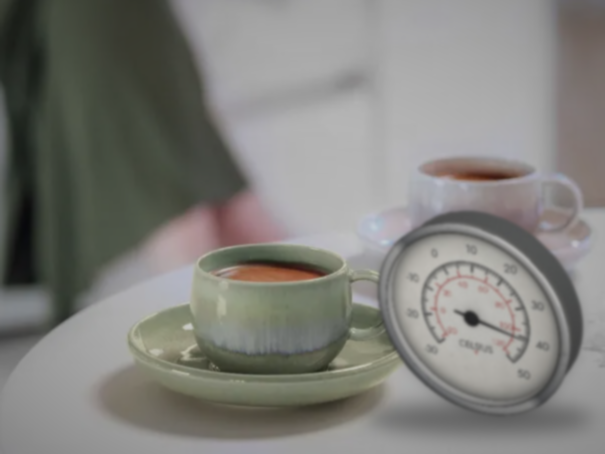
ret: 40
